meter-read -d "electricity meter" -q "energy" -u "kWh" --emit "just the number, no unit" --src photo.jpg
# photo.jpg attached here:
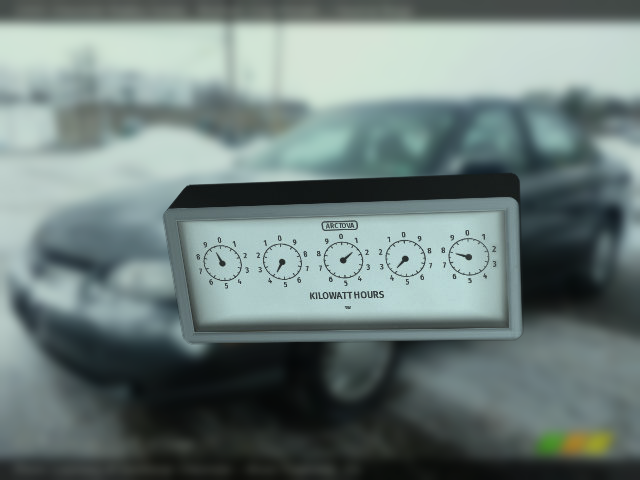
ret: 94138
